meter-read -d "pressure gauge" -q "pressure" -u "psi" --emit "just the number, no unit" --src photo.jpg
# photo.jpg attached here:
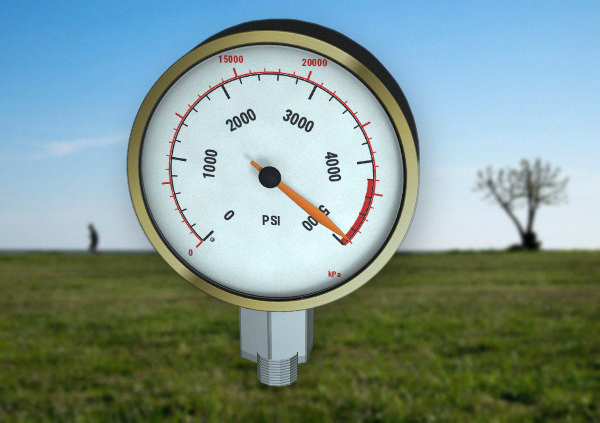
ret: 4900
